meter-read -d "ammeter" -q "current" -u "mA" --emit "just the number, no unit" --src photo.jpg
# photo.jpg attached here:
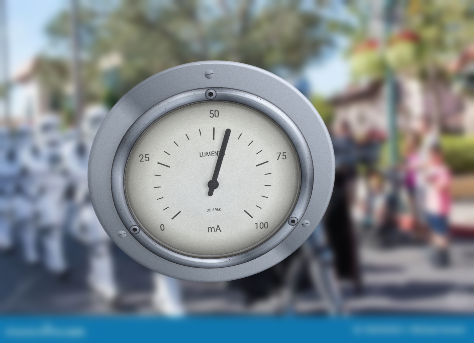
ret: 55
